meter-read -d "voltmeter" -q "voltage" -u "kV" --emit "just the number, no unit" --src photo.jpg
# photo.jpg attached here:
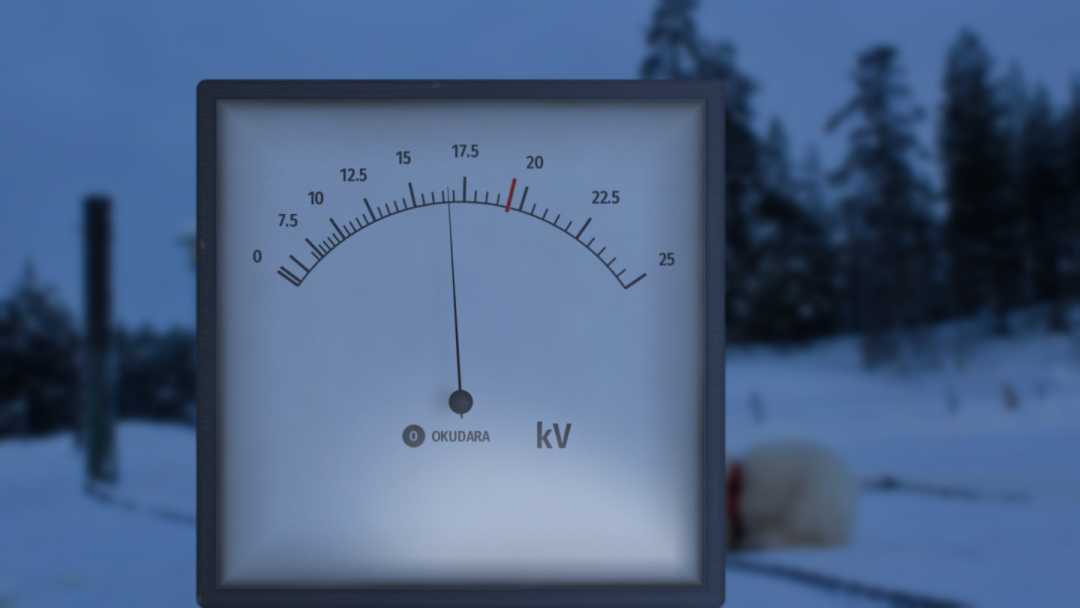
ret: 16.75
